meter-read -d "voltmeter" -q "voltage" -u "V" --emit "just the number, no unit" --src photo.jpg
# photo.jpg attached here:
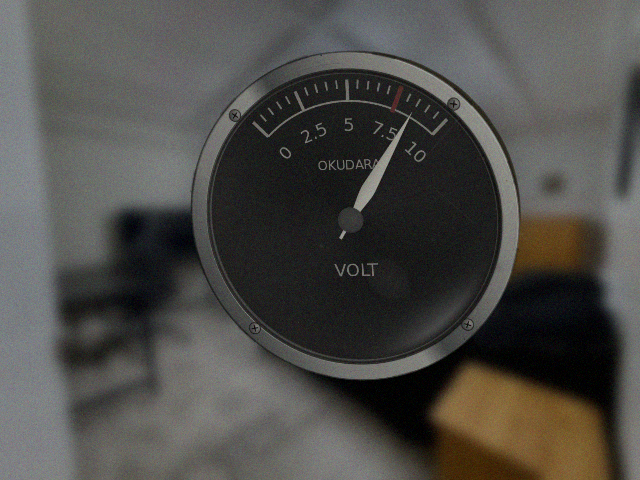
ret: 8.5
